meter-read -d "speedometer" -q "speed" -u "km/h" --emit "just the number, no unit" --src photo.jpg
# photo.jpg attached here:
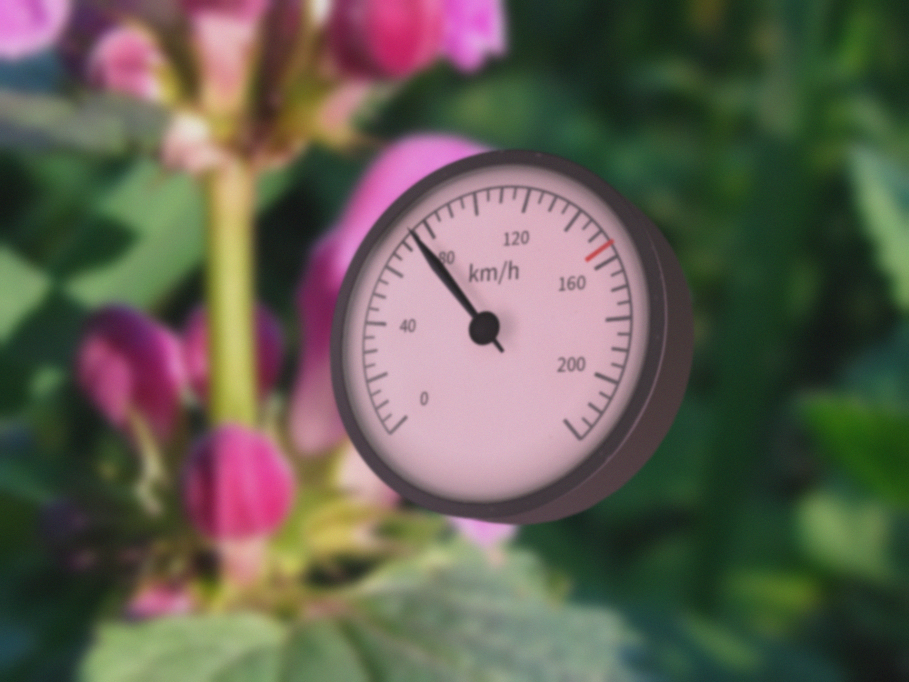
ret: 75
